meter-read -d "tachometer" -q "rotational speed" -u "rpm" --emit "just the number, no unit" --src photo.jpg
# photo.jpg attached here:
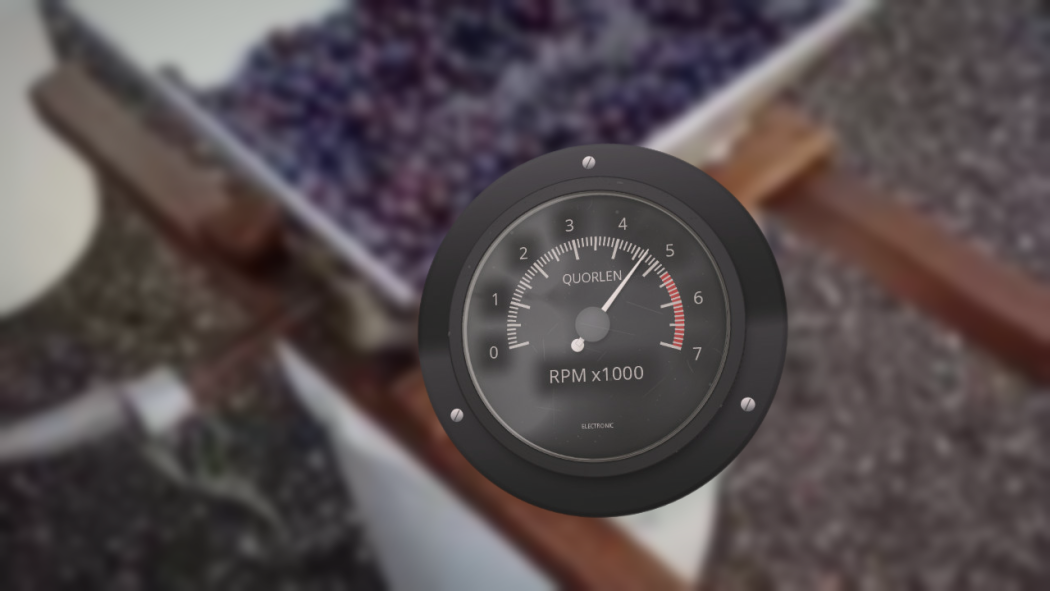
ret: 4700
